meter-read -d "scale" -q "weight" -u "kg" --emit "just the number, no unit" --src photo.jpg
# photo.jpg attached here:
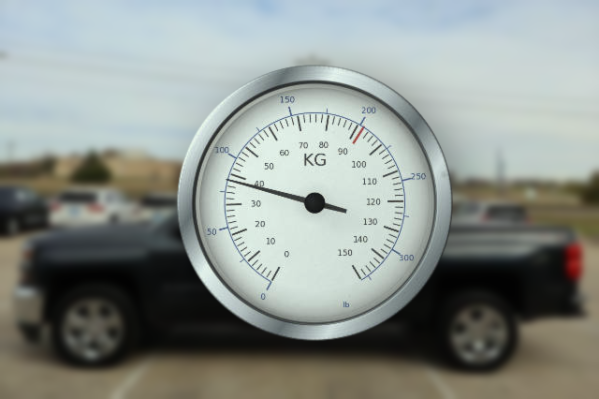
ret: 38
